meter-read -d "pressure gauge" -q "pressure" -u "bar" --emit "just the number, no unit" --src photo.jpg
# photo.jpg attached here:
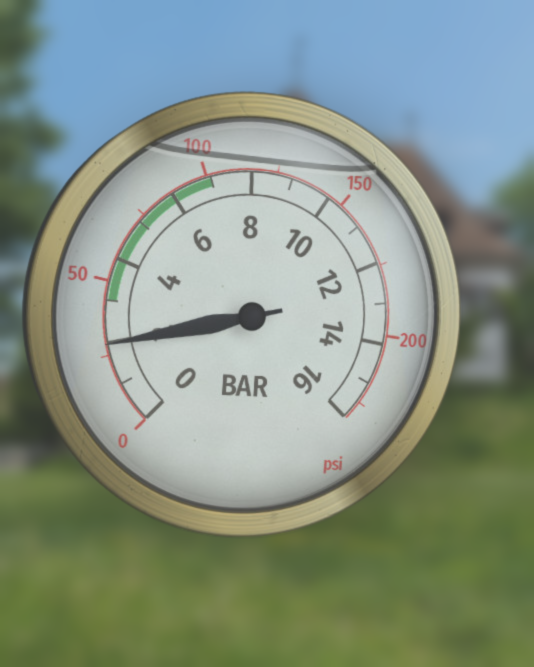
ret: 2
